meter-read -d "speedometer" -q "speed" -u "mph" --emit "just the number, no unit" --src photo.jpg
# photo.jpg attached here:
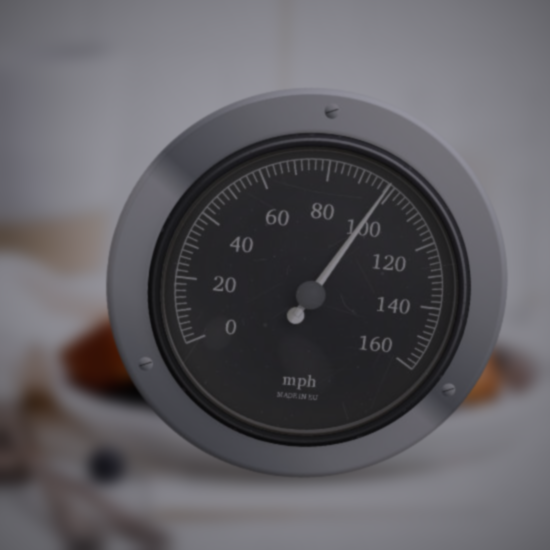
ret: 98
